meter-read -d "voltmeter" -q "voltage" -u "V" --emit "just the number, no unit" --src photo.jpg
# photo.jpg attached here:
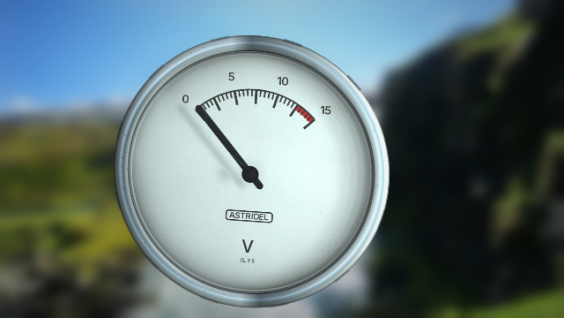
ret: 0.5
